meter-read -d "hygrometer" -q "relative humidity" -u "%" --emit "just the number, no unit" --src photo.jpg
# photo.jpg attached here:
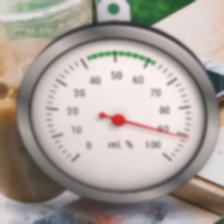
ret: 90
